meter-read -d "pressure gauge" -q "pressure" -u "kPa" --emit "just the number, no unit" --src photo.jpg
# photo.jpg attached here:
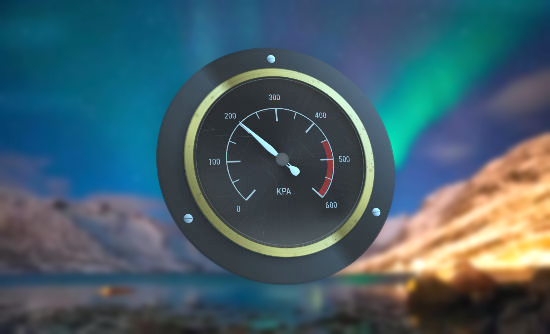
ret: 200
